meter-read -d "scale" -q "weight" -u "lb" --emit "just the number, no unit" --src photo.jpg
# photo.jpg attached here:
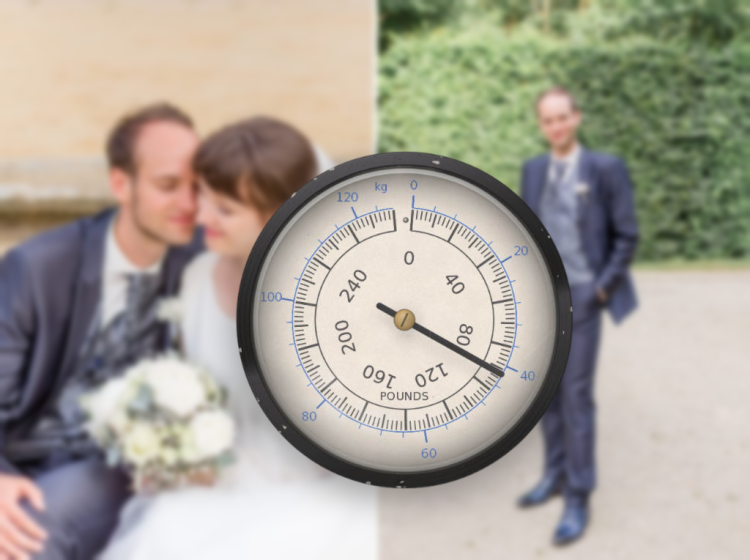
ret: 92
